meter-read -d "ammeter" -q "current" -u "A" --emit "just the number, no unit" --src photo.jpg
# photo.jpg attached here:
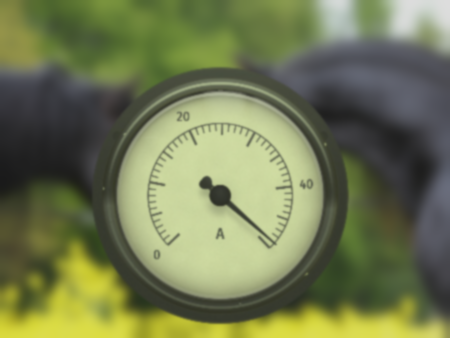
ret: 49
